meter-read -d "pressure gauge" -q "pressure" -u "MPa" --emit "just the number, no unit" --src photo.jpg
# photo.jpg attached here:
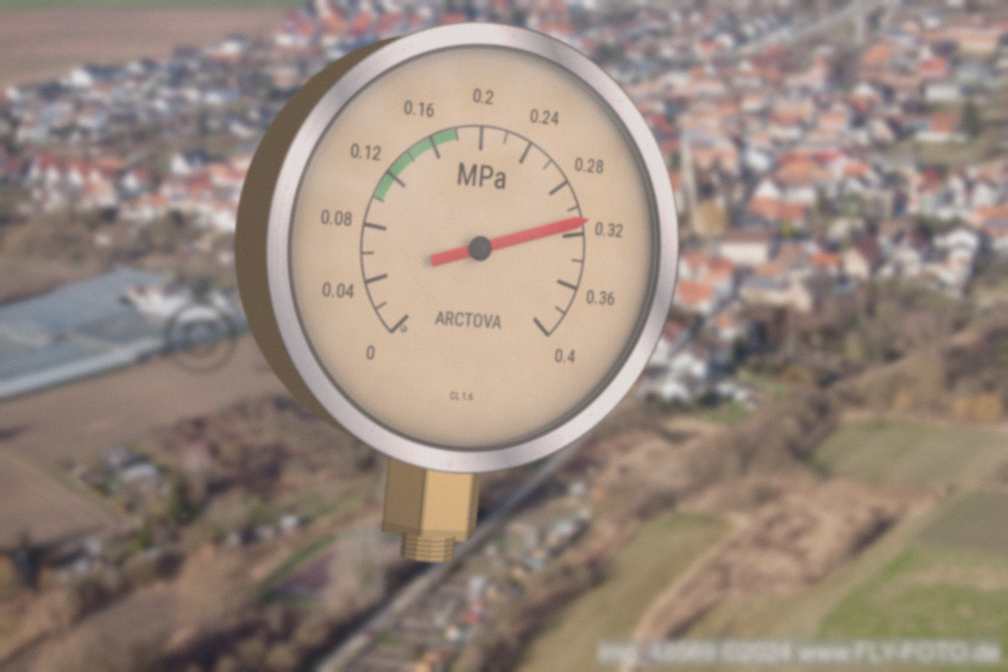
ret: 0.31
